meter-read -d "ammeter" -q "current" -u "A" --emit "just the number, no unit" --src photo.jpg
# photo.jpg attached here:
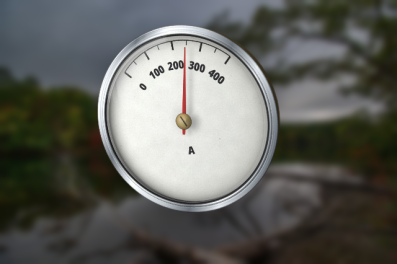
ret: 250
